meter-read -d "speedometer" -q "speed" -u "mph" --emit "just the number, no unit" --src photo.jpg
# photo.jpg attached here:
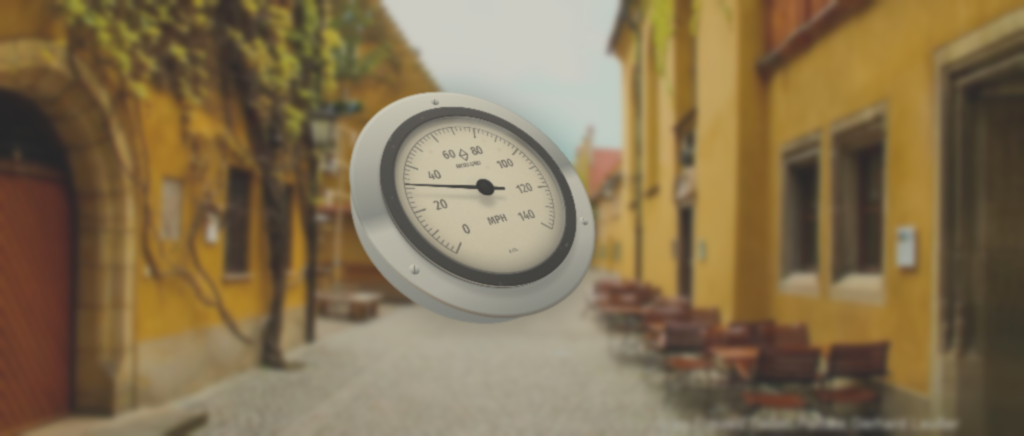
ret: 30
